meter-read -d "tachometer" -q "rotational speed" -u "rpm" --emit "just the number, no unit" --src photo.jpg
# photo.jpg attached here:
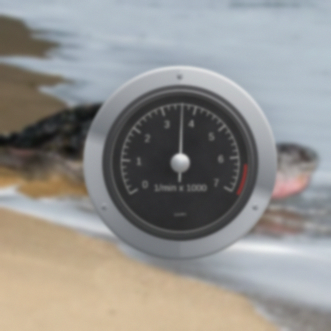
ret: 3600
